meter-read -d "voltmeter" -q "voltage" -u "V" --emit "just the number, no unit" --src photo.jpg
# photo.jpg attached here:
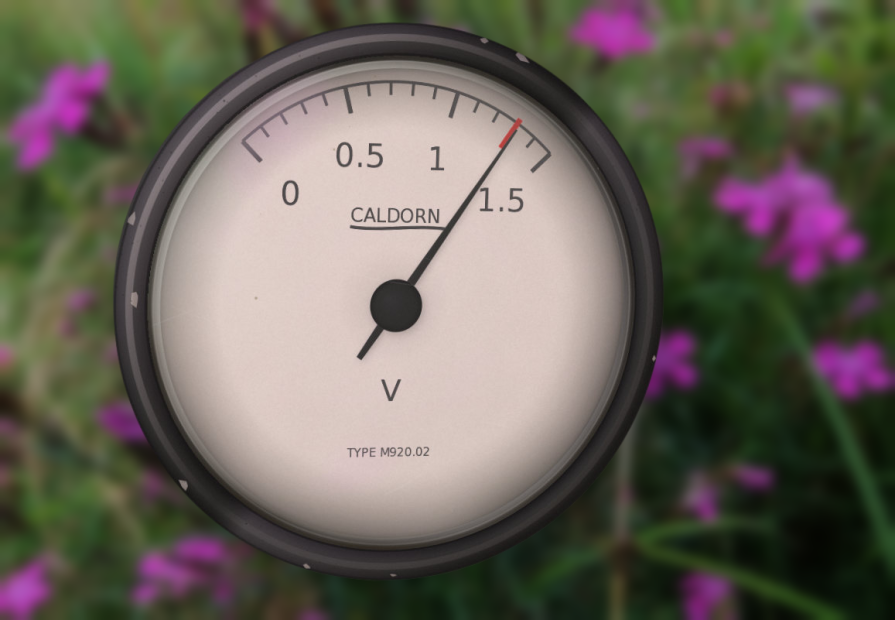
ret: 1.3
